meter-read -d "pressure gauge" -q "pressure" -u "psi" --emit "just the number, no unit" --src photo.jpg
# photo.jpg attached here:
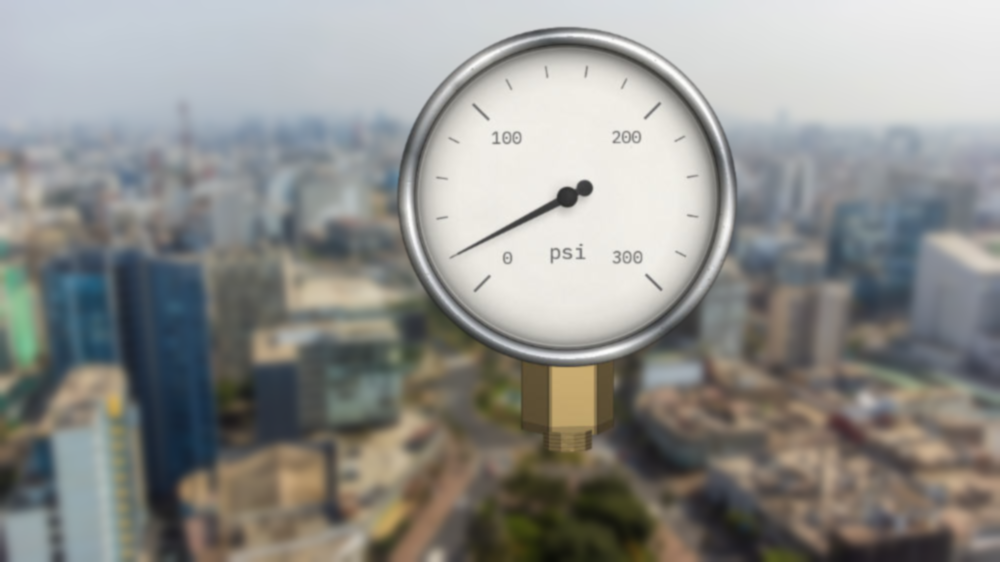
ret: 20
